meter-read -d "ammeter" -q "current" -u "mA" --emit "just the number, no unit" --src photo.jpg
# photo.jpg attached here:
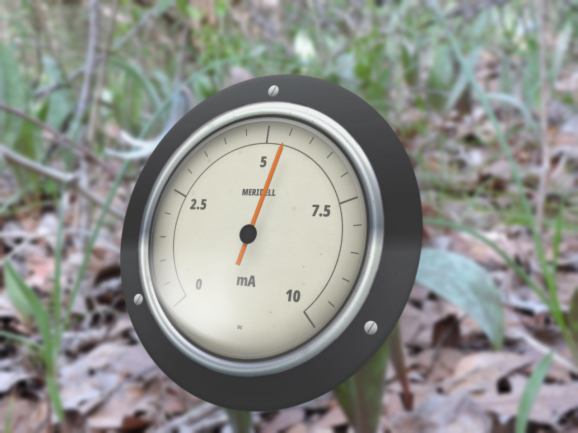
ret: 5.5
